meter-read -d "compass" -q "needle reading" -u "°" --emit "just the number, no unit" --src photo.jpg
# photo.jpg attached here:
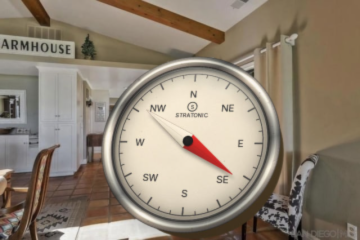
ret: 125
